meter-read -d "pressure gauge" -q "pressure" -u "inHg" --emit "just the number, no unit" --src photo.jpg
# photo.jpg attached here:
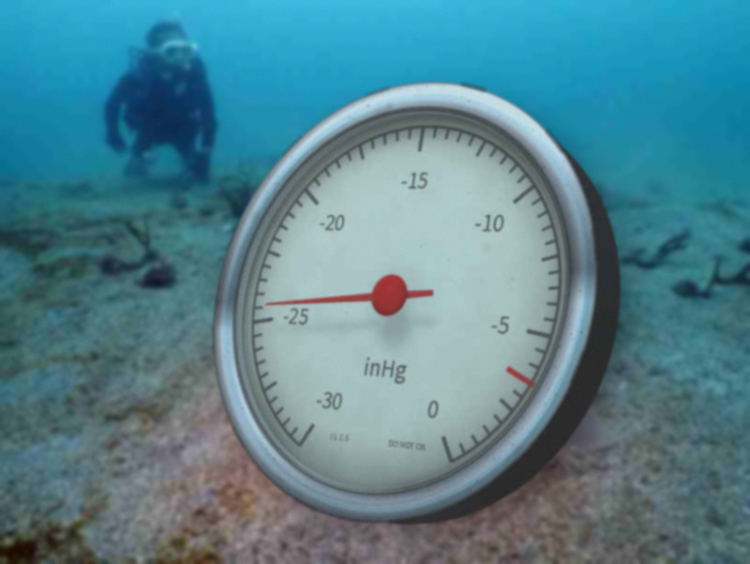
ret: -24.5
